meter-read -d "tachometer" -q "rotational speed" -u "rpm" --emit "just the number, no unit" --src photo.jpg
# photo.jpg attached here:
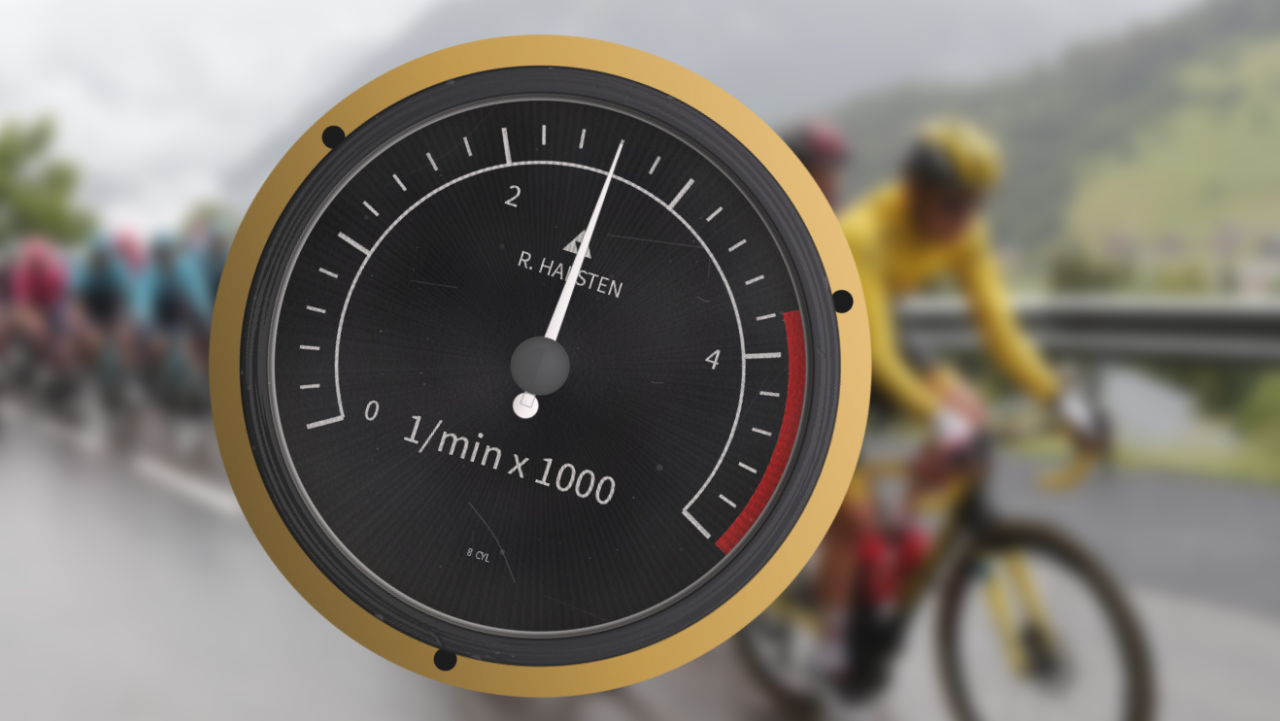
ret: 2600
